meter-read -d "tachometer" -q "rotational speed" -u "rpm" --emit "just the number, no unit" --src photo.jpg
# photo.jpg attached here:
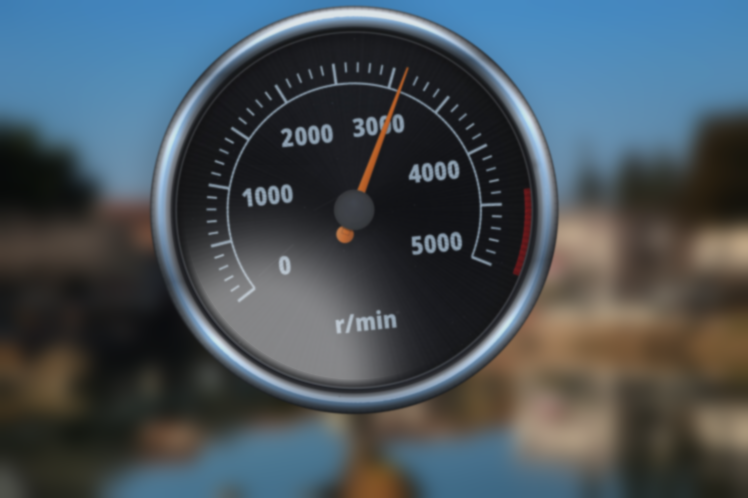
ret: 3100
